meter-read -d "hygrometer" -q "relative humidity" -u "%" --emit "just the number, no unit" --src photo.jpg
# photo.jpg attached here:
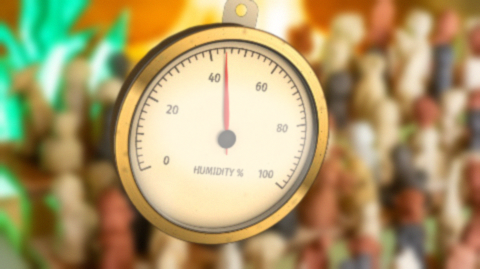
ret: 44
